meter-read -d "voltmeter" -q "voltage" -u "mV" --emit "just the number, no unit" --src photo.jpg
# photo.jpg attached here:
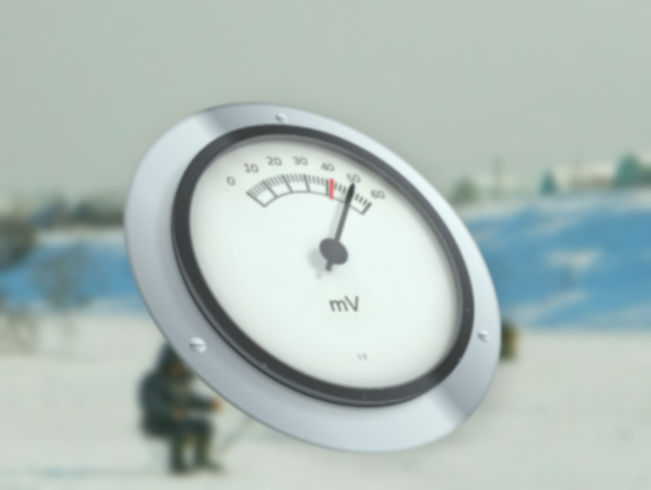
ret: 50
